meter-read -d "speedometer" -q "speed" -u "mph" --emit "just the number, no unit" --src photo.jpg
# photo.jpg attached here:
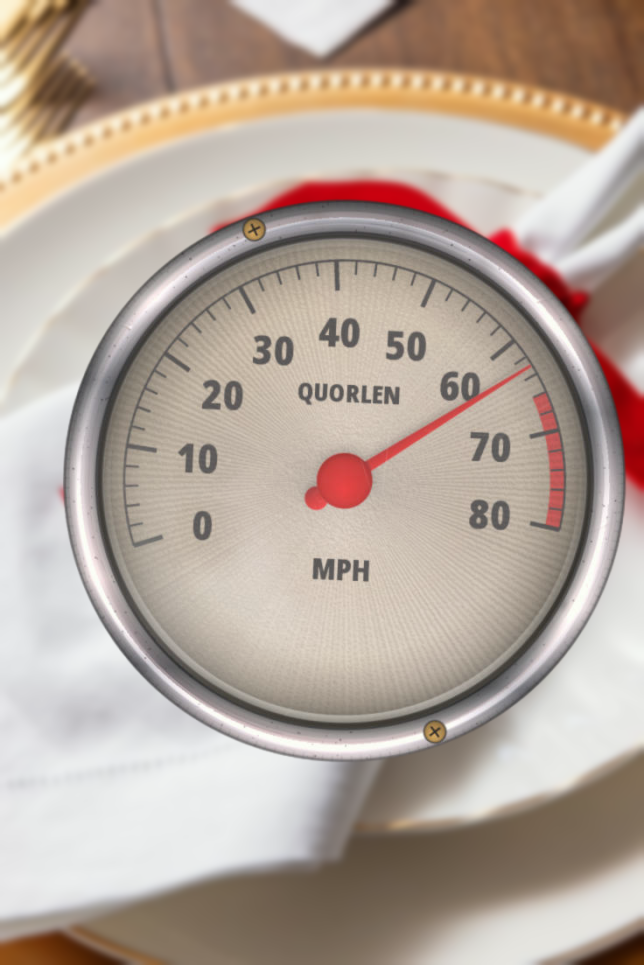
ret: 63
